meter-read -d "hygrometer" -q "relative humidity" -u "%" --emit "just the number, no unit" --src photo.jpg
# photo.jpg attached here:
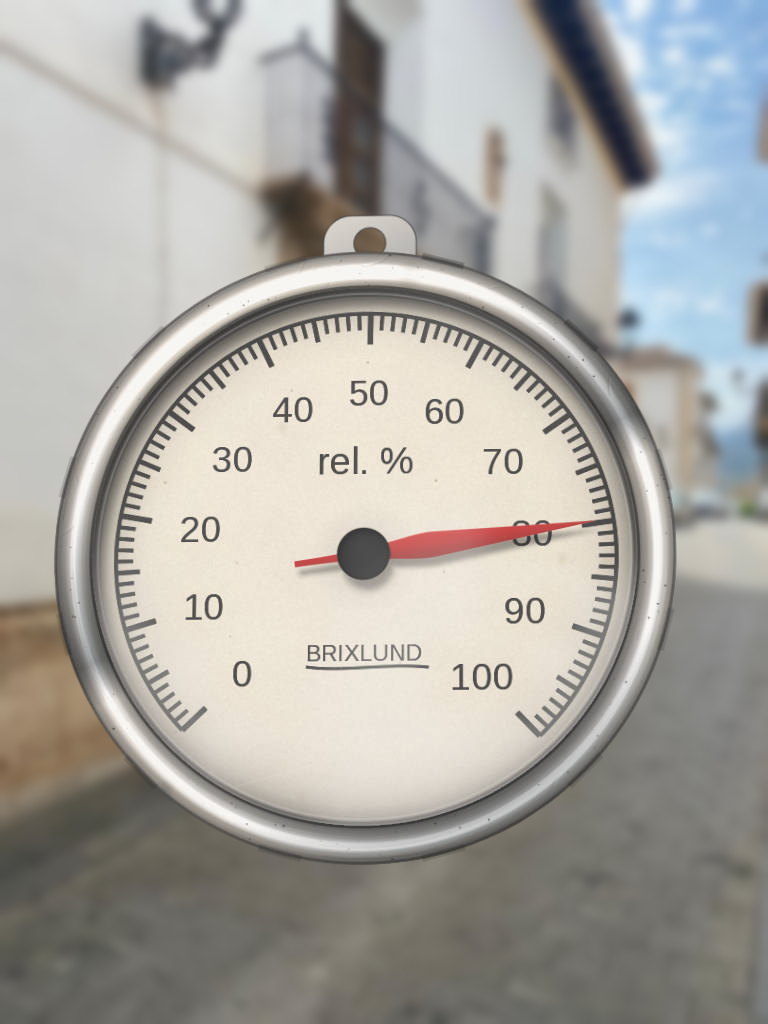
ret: 80
